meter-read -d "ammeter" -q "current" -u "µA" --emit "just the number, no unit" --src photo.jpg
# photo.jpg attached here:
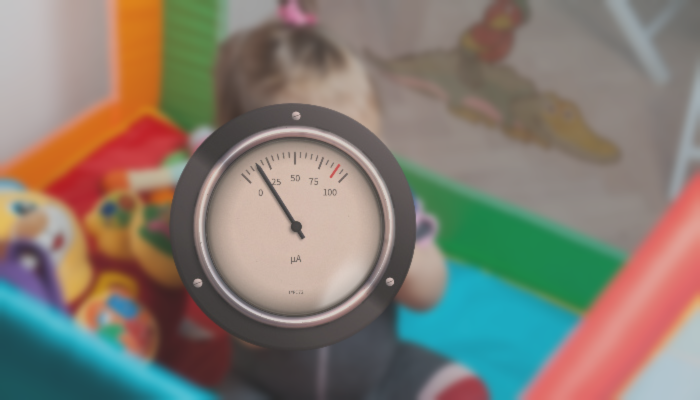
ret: 15
